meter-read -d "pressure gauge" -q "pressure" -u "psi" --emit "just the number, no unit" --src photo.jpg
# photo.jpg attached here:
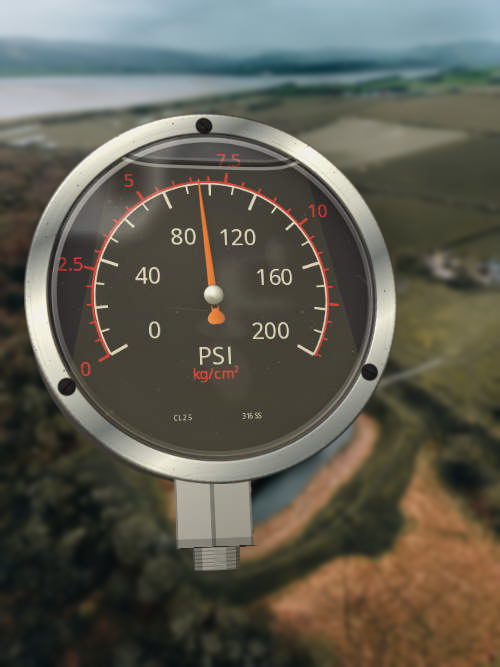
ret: 95
